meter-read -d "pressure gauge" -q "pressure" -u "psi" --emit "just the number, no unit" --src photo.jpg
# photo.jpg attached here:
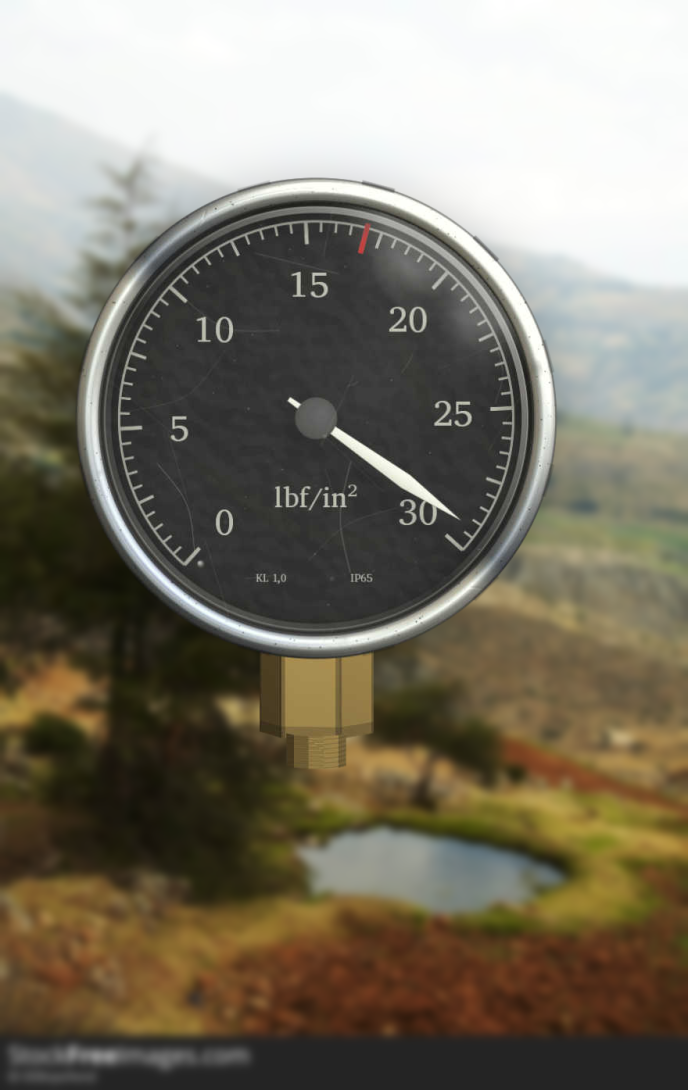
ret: 29.25
